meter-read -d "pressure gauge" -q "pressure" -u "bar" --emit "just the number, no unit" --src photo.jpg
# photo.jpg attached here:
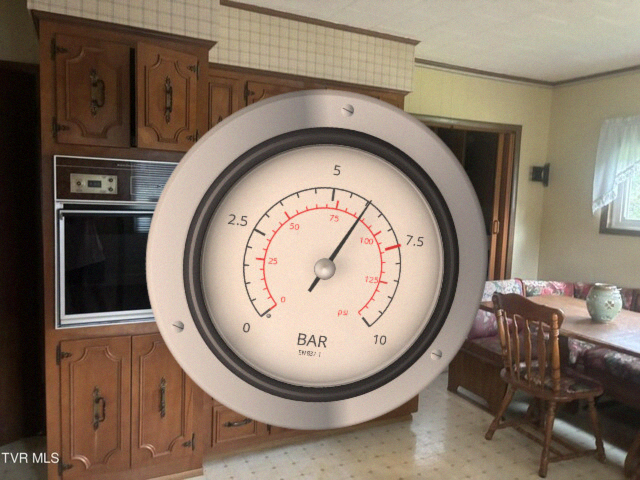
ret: 6
